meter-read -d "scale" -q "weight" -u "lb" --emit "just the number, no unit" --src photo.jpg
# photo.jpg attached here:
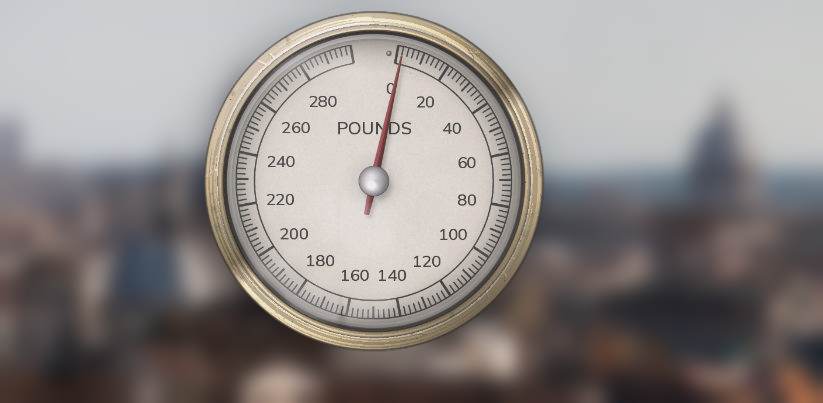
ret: 2
